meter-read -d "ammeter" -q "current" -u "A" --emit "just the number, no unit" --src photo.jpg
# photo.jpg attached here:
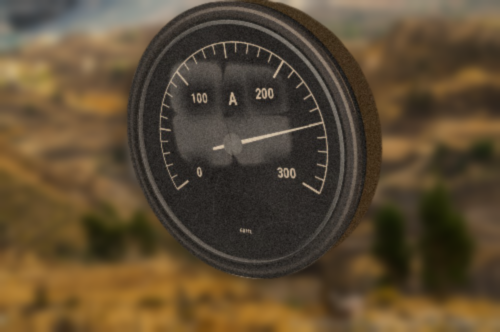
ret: 250
